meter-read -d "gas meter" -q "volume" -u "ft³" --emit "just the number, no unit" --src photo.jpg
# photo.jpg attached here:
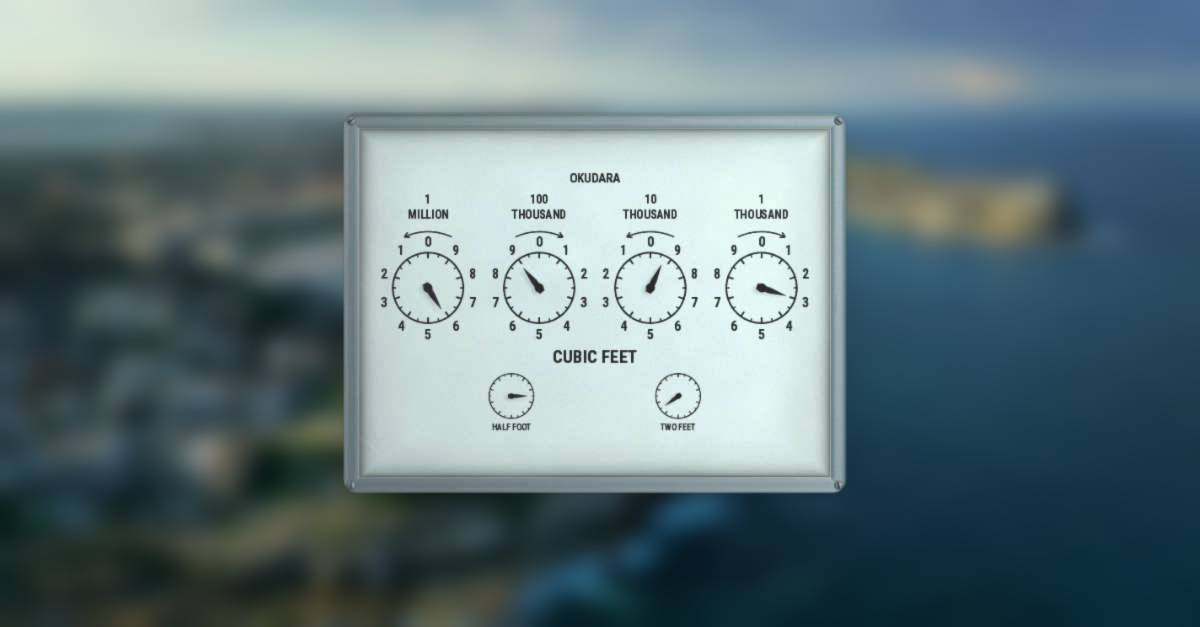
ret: 589300
